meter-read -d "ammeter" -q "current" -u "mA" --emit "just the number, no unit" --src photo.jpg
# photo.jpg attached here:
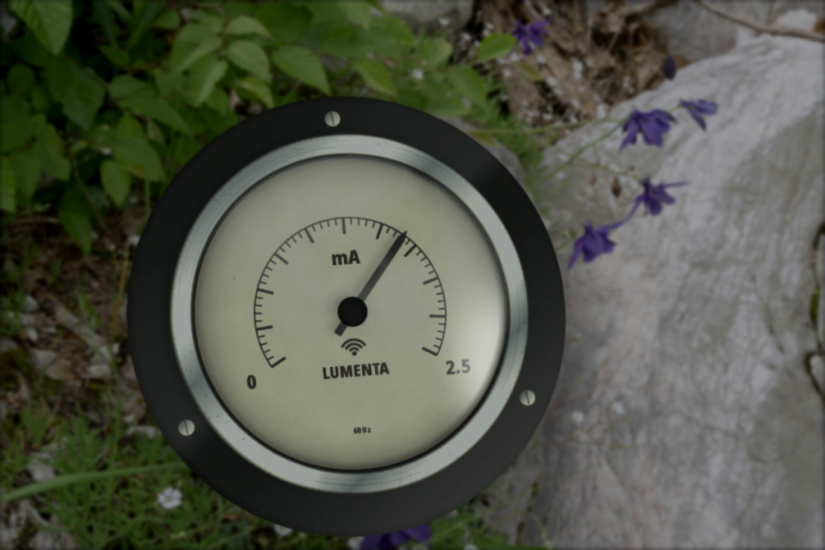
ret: 1.65
